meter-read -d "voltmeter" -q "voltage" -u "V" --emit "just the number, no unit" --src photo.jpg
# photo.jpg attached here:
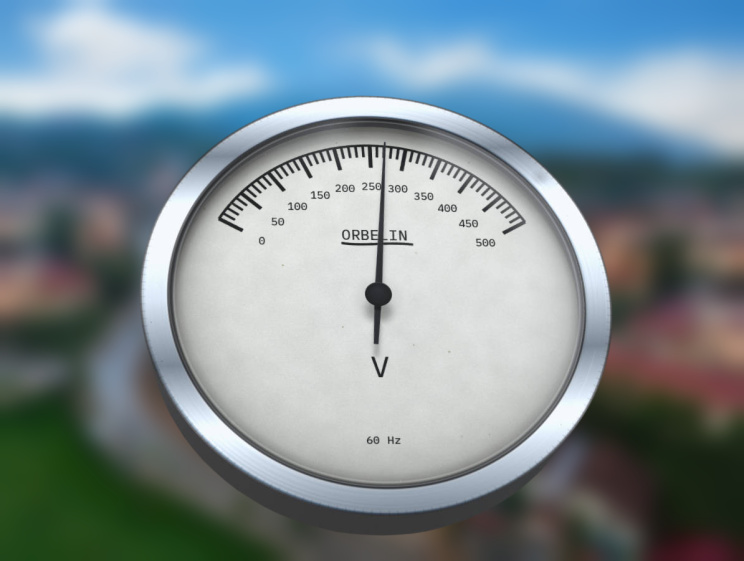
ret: 270
